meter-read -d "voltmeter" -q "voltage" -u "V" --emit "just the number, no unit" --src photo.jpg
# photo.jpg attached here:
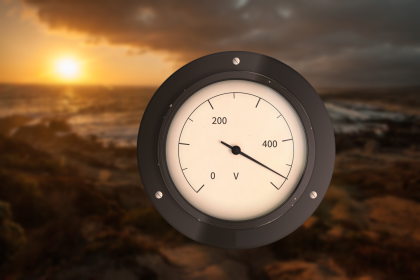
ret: 475
